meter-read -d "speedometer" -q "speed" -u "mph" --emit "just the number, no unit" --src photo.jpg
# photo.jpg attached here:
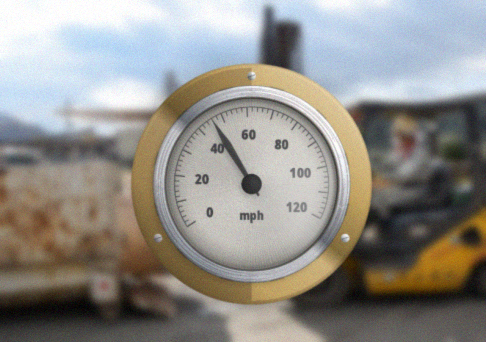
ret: 46
